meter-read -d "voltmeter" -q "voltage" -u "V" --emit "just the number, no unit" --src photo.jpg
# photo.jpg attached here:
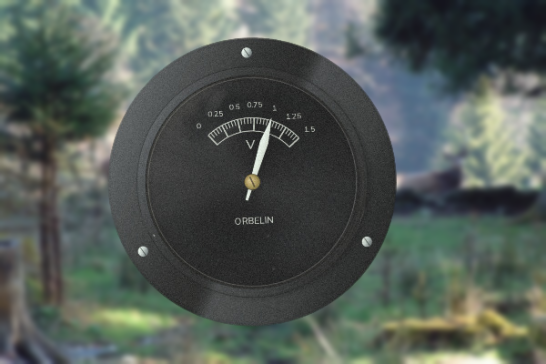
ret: 1
